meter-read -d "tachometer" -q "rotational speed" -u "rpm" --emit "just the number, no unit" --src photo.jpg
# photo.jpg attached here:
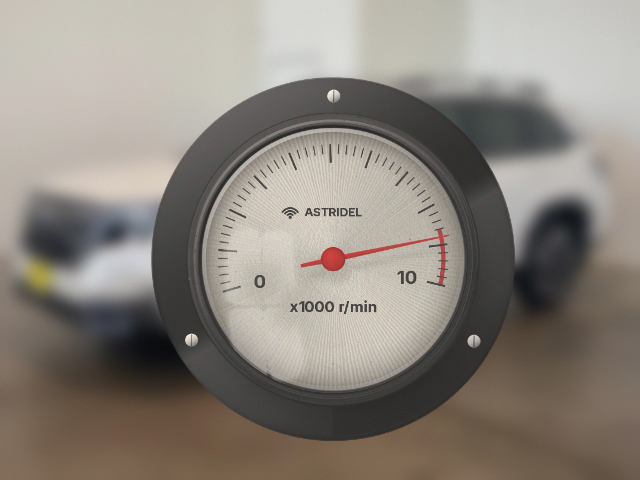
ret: 8800
